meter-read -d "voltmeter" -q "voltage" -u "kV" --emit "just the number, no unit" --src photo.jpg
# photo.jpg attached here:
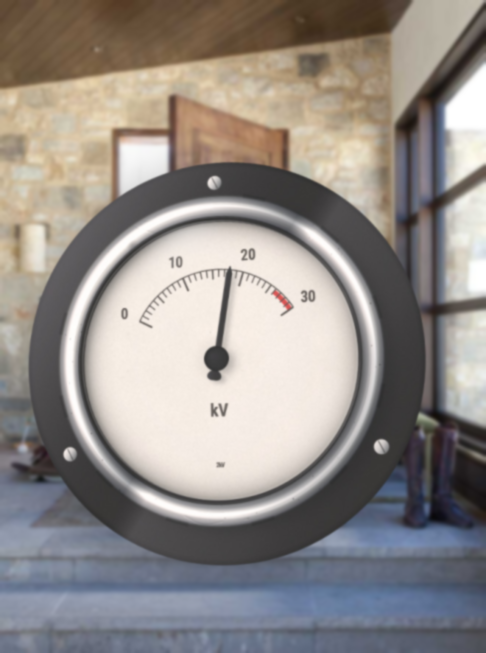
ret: 18
